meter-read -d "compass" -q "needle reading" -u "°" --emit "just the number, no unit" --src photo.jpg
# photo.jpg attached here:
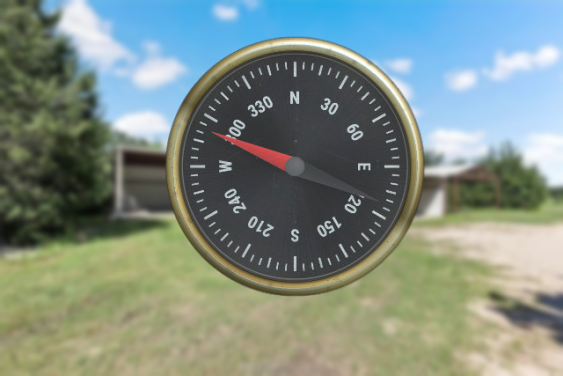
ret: 292.5
